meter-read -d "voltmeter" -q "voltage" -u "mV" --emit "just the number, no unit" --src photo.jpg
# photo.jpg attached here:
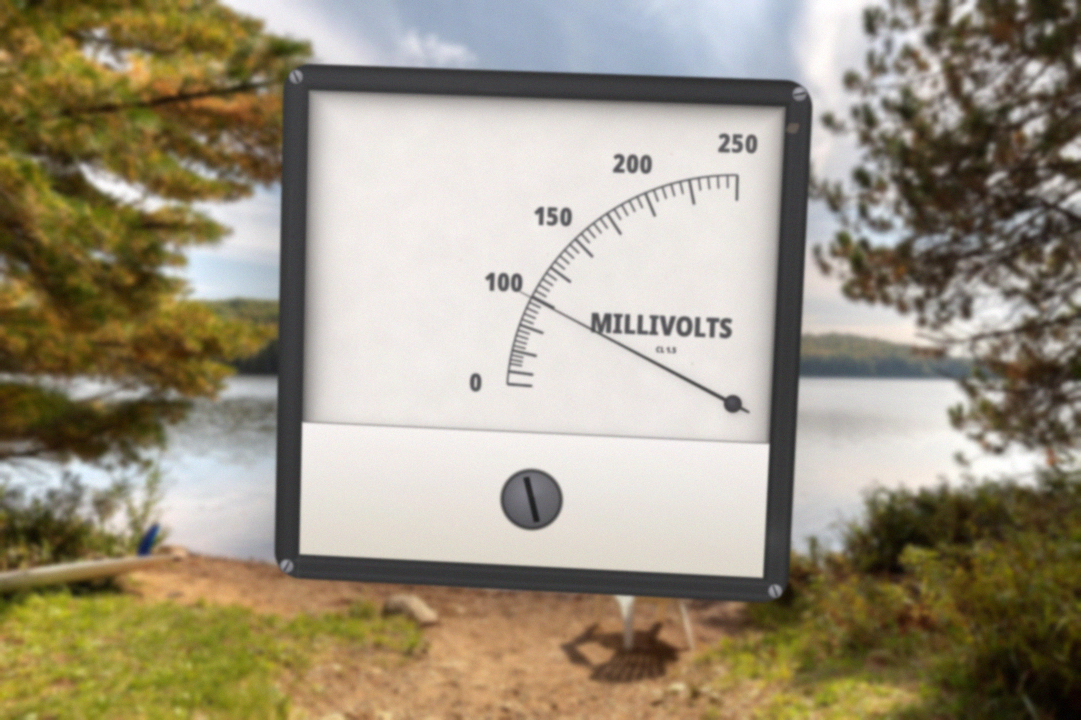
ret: 100
